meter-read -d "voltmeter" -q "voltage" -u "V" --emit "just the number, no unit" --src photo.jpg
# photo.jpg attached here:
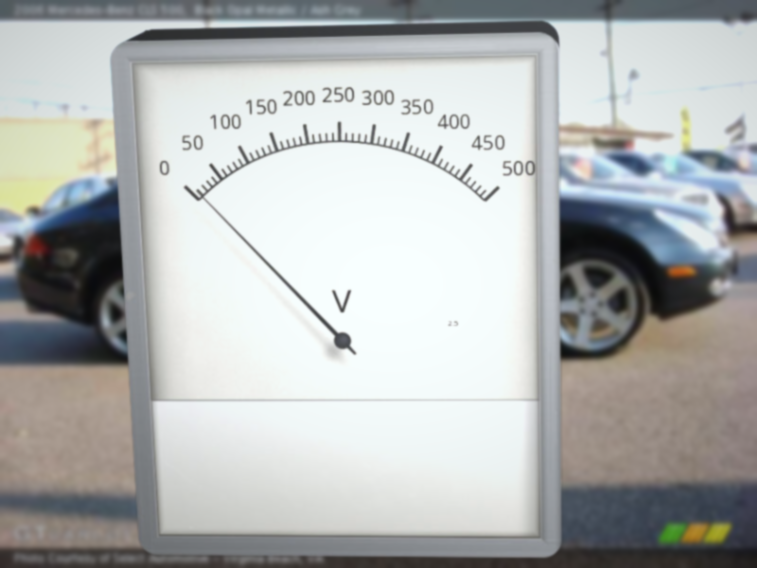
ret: 10
